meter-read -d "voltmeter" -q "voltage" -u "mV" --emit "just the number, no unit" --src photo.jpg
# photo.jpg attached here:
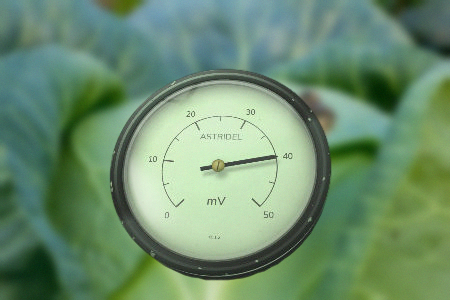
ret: 40
